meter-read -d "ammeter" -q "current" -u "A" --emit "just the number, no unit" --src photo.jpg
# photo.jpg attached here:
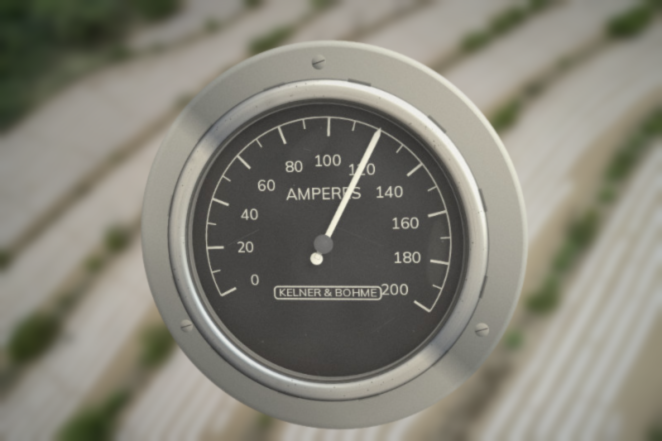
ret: 120
